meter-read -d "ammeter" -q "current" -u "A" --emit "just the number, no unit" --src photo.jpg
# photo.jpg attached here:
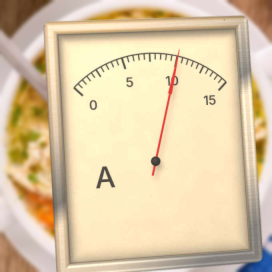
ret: 10
